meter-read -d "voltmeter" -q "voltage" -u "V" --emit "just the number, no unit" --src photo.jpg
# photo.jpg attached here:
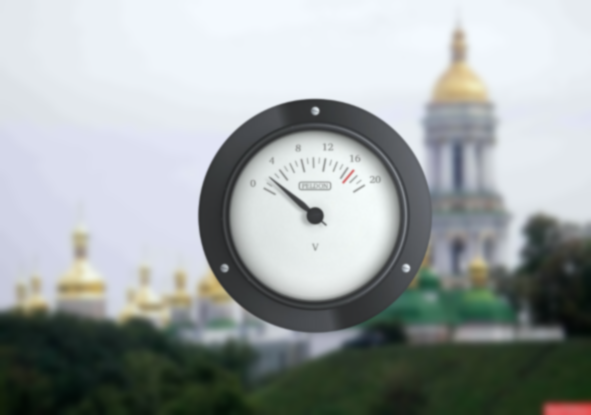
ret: 2
